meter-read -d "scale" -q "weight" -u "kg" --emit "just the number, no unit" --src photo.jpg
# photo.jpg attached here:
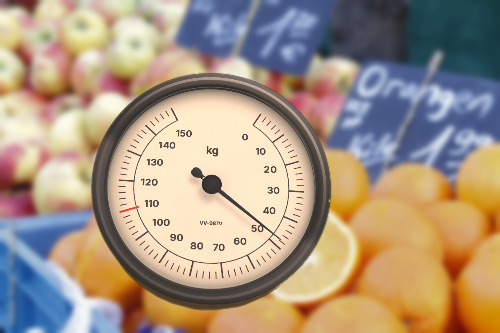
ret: 48
